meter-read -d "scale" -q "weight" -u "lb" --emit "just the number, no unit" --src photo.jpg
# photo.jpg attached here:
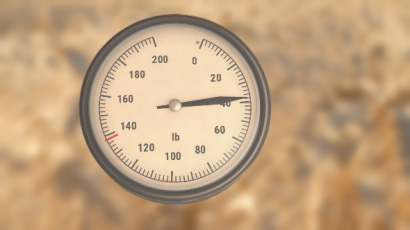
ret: 38
